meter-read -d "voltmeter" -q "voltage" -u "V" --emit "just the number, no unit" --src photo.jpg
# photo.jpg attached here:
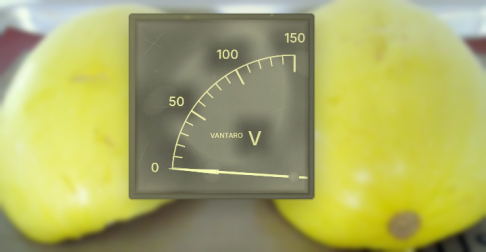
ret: 0
